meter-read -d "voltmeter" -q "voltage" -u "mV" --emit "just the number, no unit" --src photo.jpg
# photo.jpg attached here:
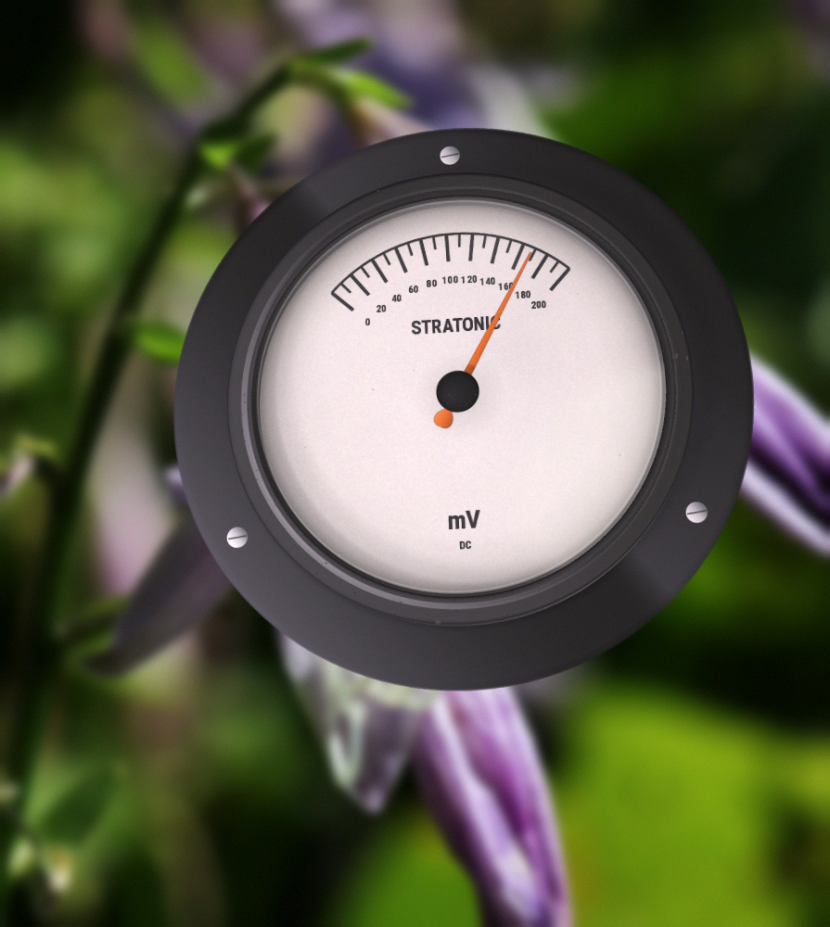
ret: 170
